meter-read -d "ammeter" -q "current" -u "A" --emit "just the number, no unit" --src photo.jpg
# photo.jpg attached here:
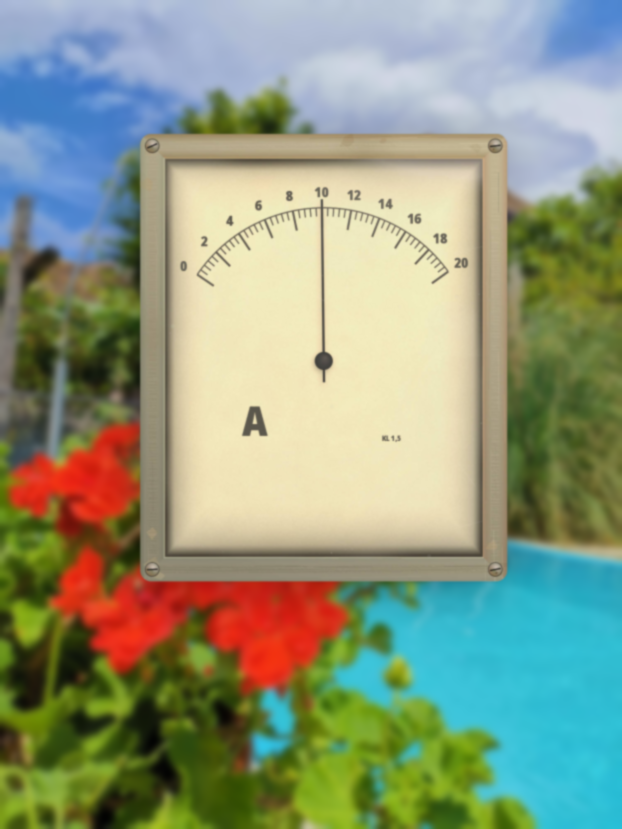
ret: 10
